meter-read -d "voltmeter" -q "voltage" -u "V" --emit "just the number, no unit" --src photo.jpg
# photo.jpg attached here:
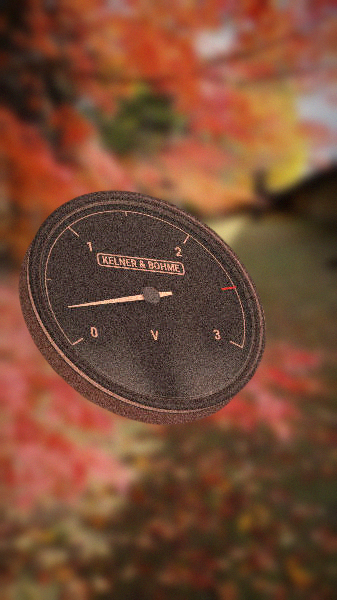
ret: 0.25
